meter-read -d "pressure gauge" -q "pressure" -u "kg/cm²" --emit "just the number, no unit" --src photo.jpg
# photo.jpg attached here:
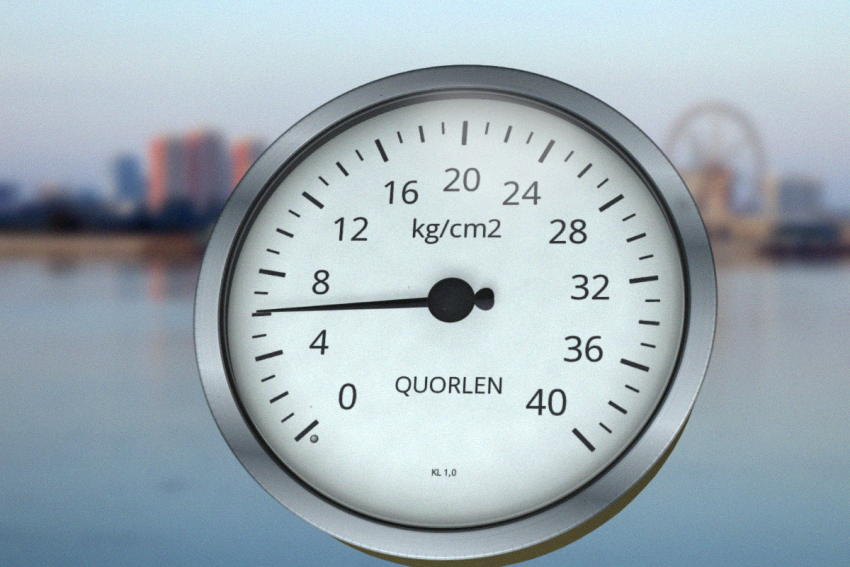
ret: 6
